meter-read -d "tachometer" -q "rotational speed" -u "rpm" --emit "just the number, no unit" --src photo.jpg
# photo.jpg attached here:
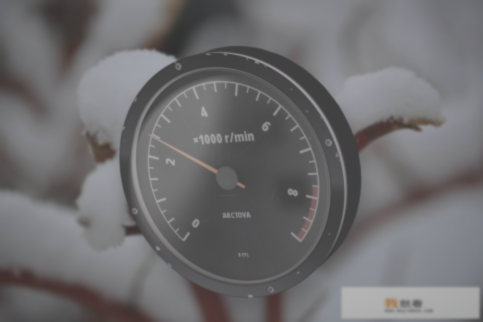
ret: 2500
